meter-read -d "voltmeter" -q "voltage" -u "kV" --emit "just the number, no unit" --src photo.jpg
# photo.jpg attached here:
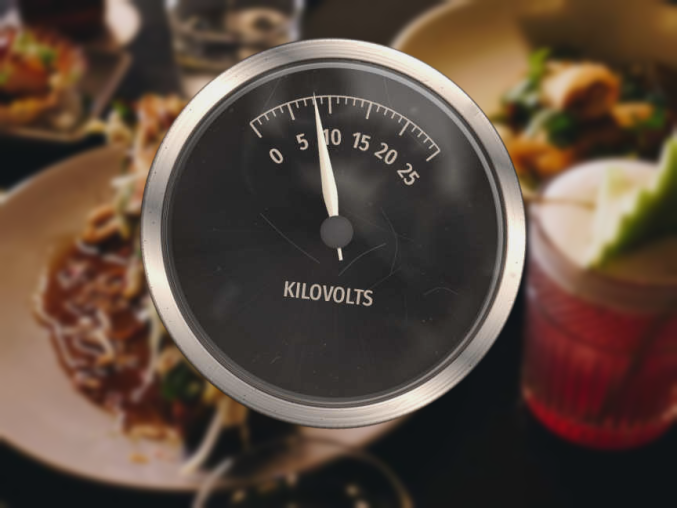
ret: 8
